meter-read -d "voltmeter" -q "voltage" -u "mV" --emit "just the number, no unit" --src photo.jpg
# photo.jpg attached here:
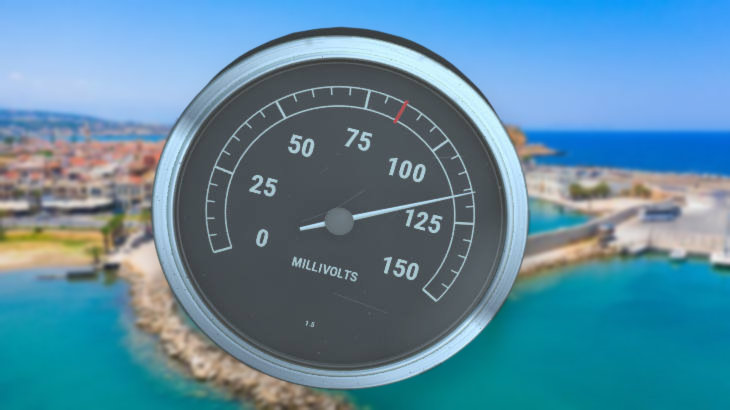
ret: 115
